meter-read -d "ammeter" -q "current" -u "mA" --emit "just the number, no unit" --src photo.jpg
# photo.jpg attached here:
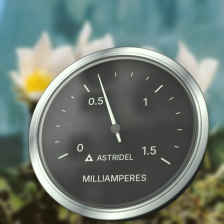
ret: 0.6
